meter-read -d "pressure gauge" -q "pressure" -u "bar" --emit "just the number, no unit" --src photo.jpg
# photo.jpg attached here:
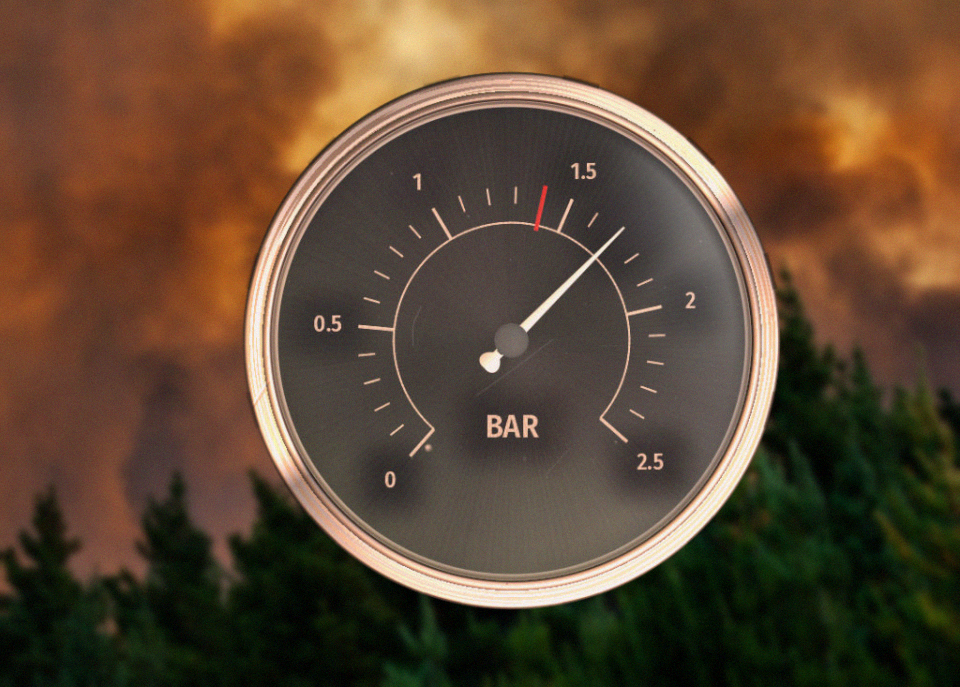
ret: 1.7
